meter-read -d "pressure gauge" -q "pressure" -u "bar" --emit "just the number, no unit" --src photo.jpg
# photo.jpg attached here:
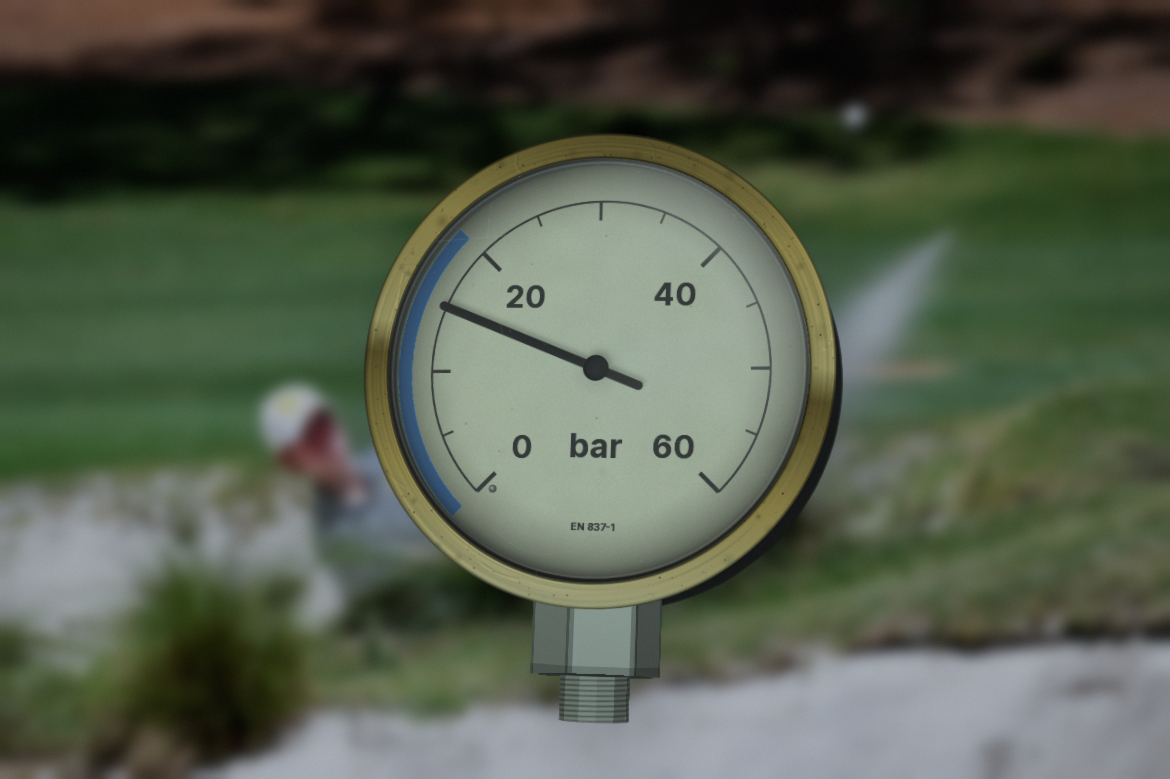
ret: 15
